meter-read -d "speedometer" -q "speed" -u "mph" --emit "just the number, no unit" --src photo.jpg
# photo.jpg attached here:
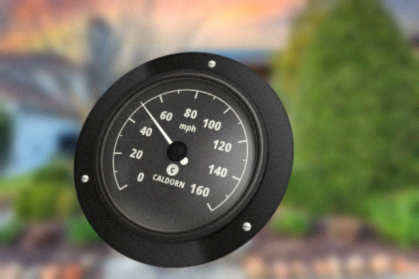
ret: 50
